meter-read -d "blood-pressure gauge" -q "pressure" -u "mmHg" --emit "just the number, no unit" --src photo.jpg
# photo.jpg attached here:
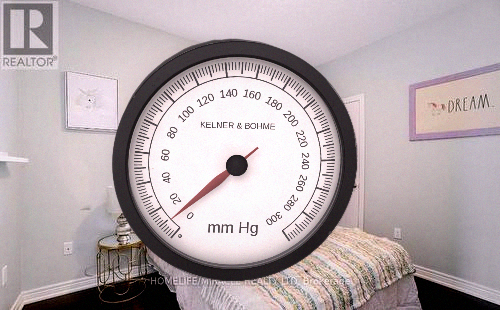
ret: 10
